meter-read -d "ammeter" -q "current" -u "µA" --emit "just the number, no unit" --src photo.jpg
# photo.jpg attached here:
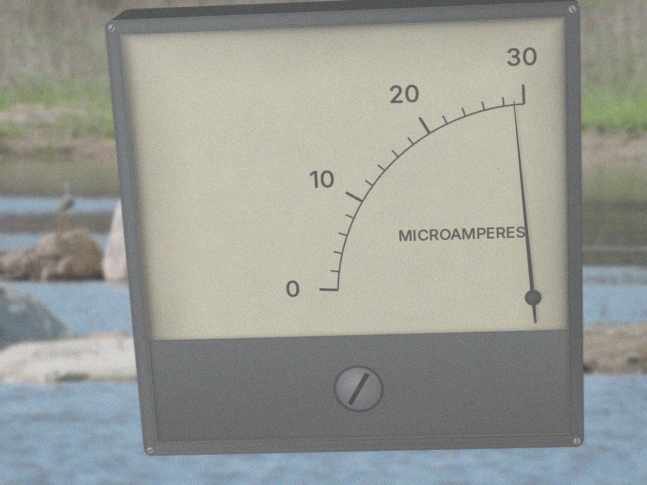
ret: 29
